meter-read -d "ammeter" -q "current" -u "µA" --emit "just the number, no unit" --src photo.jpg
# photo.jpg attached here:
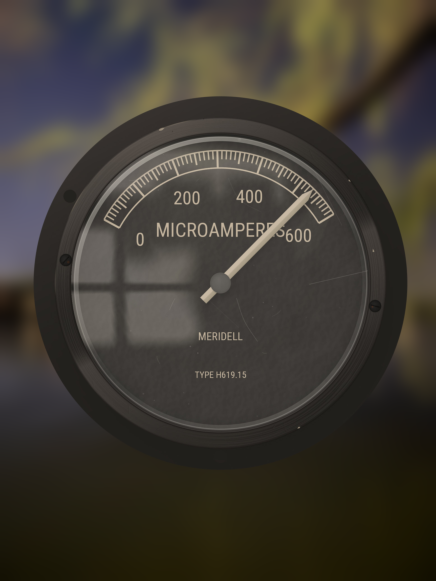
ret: 530
